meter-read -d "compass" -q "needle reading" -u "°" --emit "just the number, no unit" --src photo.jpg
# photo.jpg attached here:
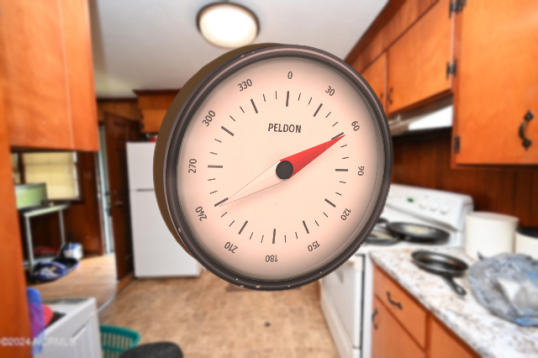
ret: 60
